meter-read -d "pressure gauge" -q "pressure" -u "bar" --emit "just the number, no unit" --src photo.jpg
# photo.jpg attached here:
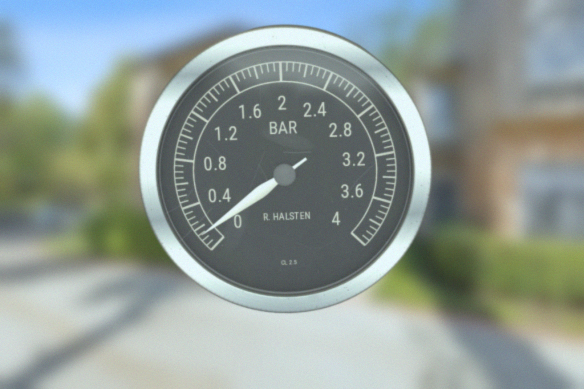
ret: 0.15
